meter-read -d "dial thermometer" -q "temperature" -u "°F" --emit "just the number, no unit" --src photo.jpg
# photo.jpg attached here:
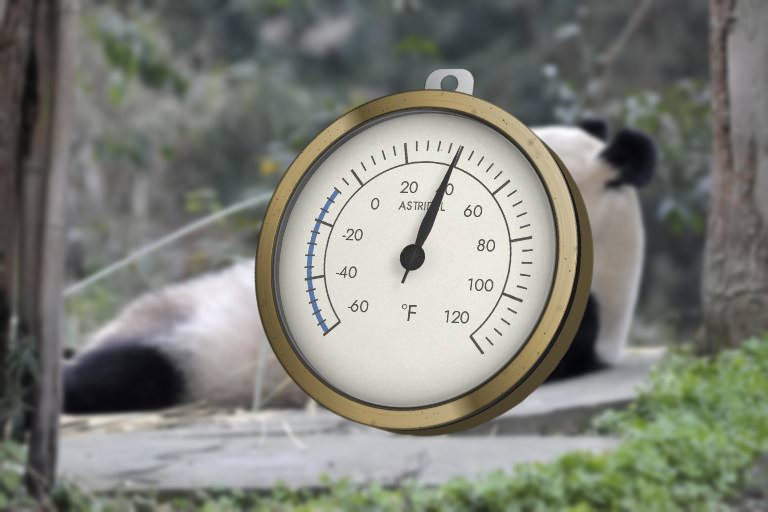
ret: 40
